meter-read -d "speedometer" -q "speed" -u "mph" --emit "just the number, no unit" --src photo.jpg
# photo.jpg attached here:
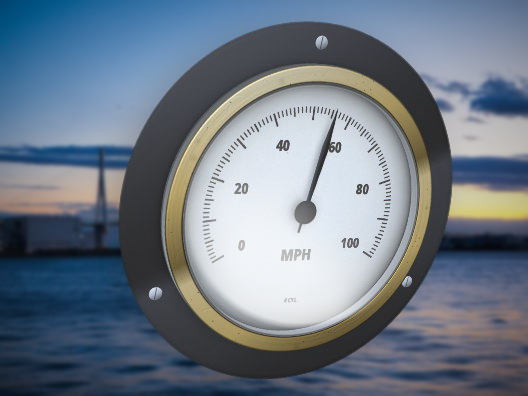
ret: 55
